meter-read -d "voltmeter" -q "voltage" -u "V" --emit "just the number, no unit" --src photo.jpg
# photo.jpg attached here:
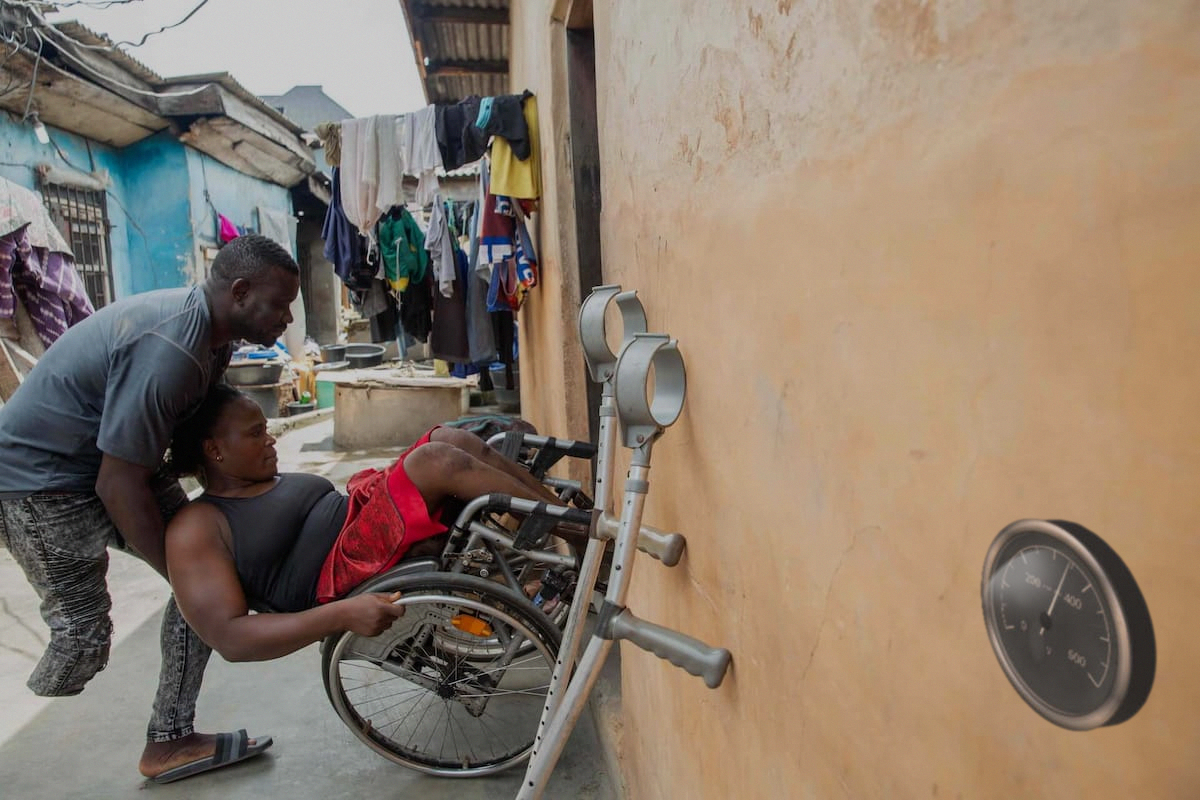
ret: 350
